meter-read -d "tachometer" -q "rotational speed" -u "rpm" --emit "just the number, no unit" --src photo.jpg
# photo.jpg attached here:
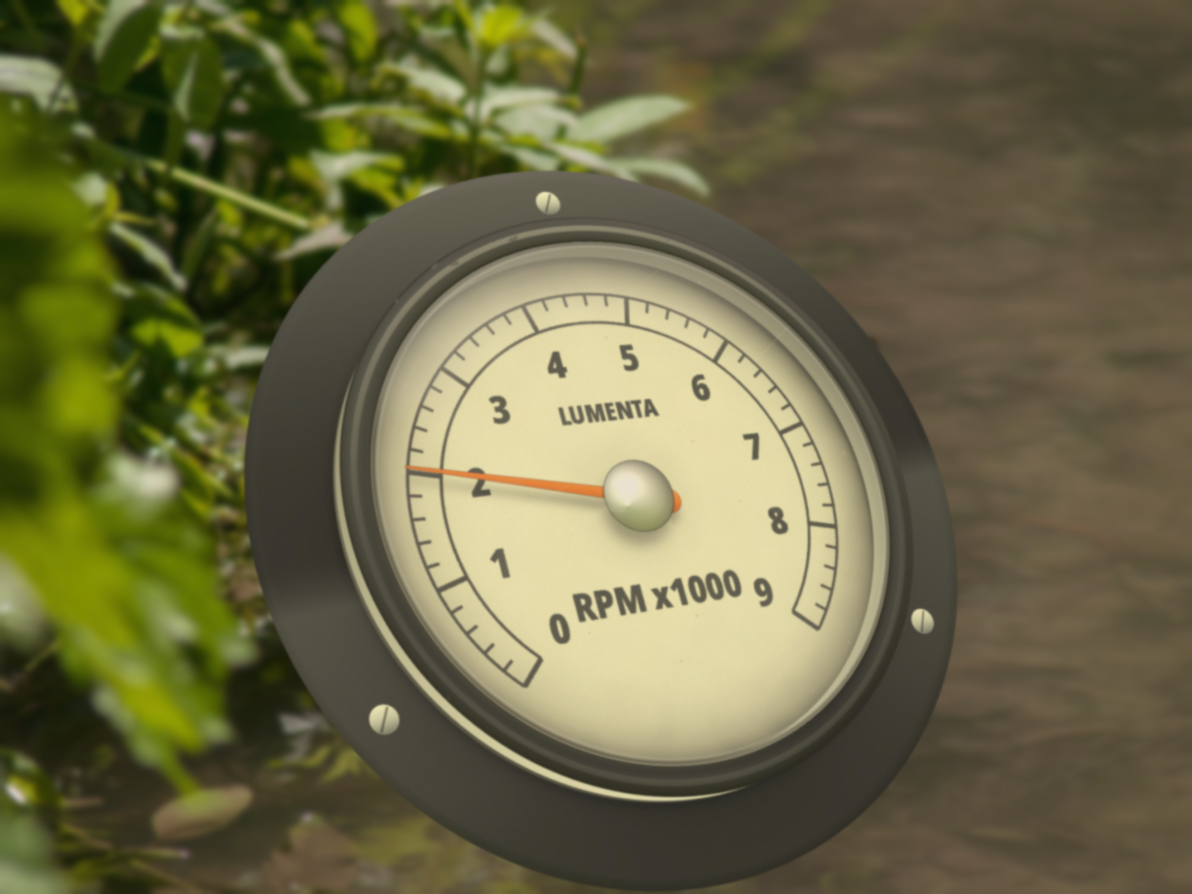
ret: 2000
